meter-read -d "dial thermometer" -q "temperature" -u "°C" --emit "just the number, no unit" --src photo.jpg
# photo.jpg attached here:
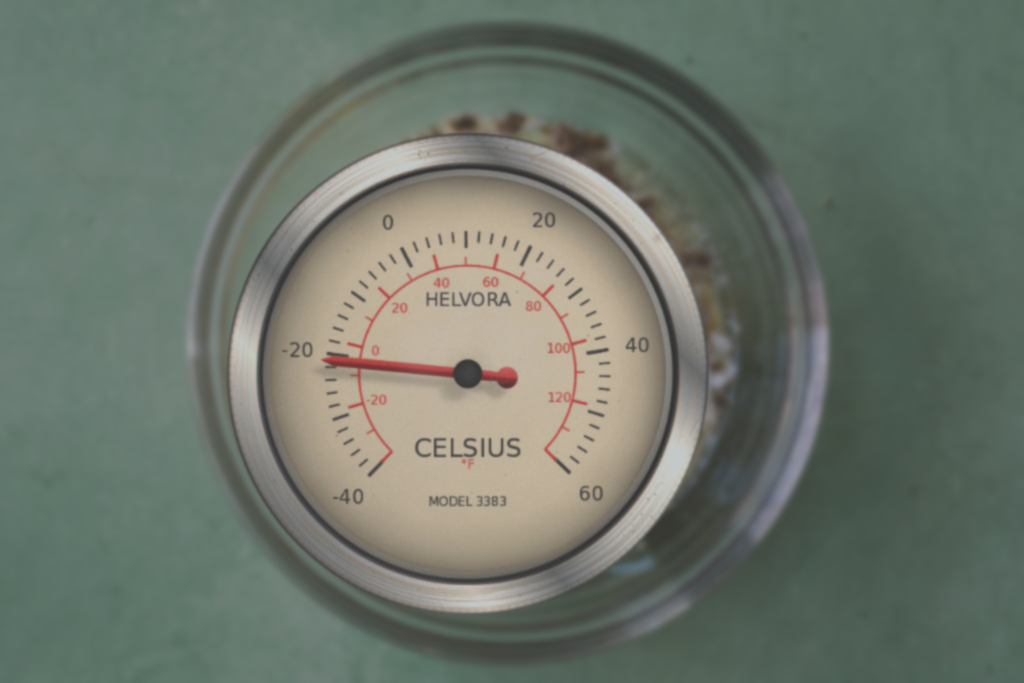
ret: -21
